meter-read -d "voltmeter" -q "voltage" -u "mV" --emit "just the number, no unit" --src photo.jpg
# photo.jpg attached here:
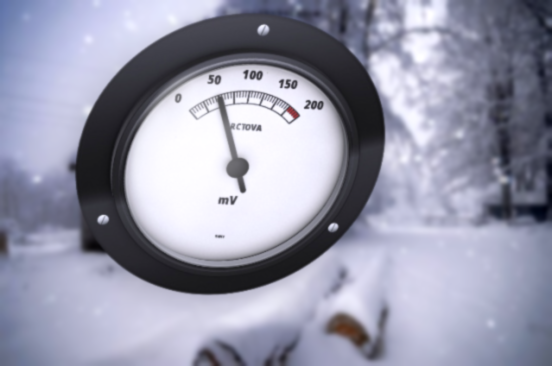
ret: 50
